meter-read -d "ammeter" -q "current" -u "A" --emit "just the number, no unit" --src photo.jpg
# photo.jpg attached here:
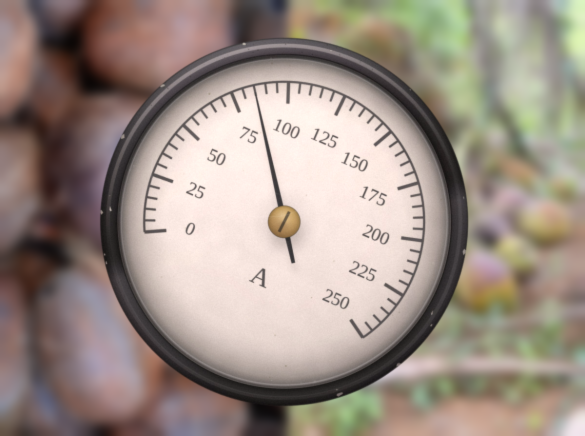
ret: 85
